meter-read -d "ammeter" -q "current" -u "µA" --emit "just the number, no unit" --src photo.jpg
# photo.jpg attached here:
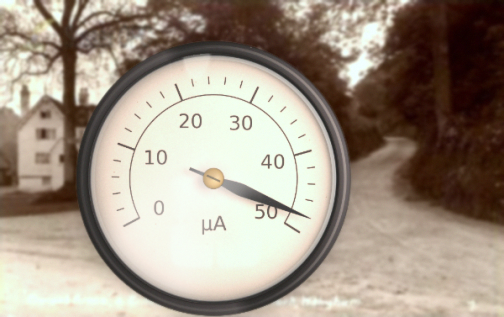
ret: 48
